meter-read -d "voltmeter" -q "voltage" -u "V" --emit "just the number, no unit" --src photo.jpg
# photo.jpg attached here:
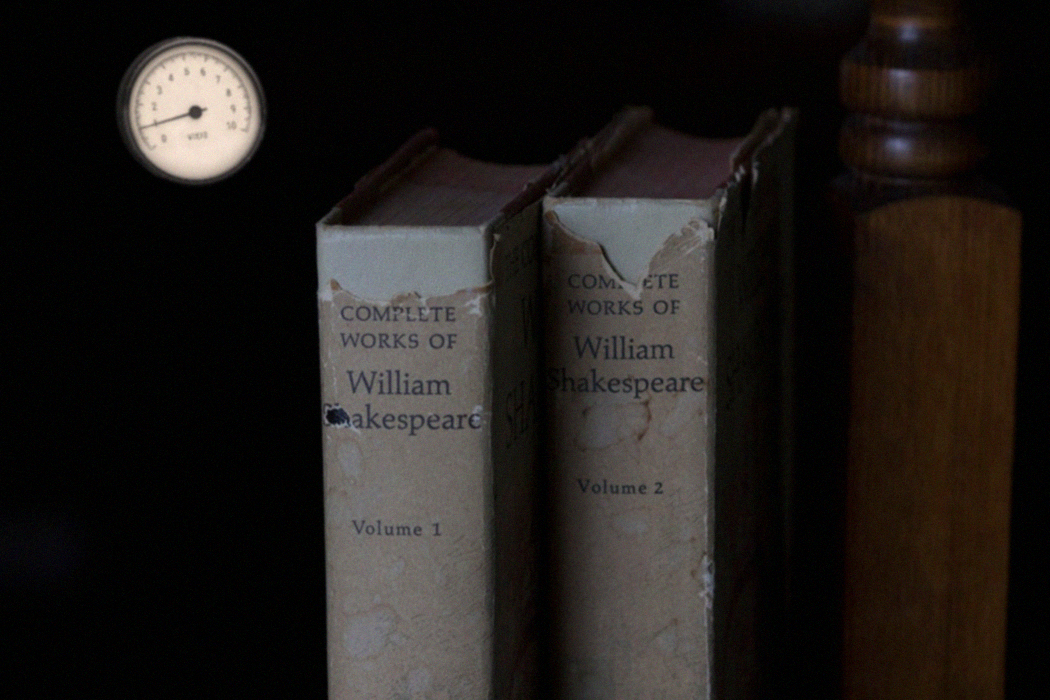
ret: 1
